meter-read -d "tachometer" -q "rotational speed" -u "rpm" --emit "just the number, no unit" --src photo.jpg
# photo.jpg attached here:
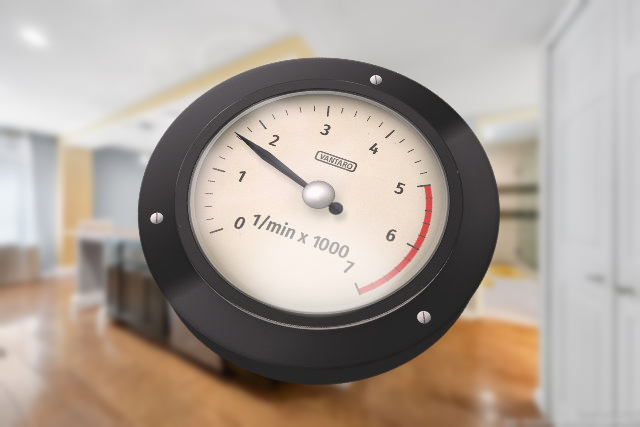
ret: 1600
